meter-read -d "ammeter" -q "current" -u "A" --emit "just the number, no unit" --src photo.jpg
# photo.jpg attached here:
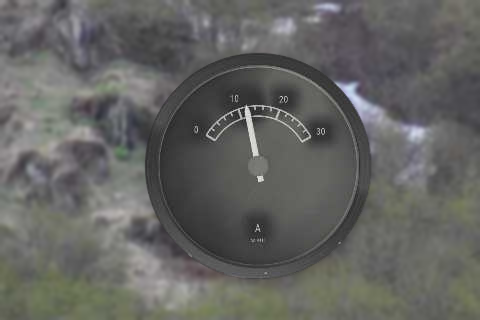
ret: 12
